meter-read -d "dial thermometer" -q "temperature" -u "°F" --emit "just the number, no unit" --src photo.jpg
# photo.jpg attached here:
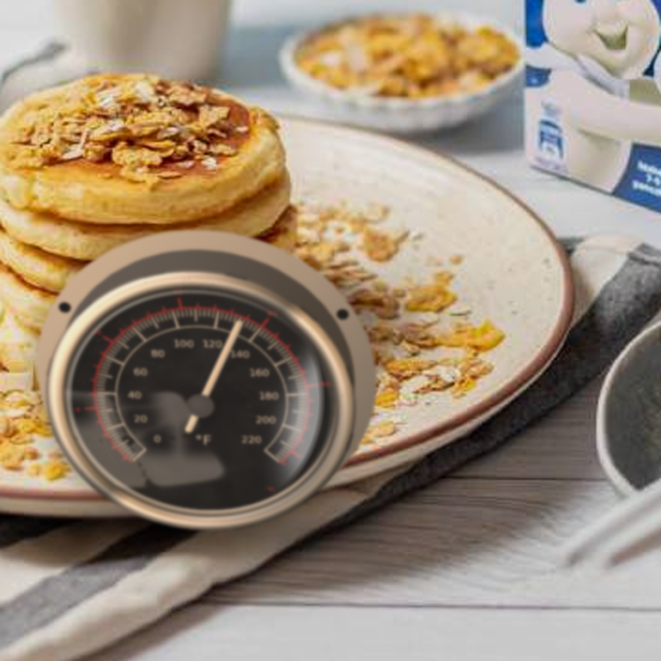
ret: 130
